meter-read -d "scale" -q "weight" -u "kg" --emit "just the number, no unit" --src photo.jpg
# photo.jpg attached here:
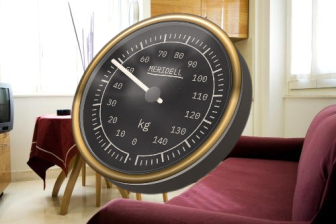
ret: 48
